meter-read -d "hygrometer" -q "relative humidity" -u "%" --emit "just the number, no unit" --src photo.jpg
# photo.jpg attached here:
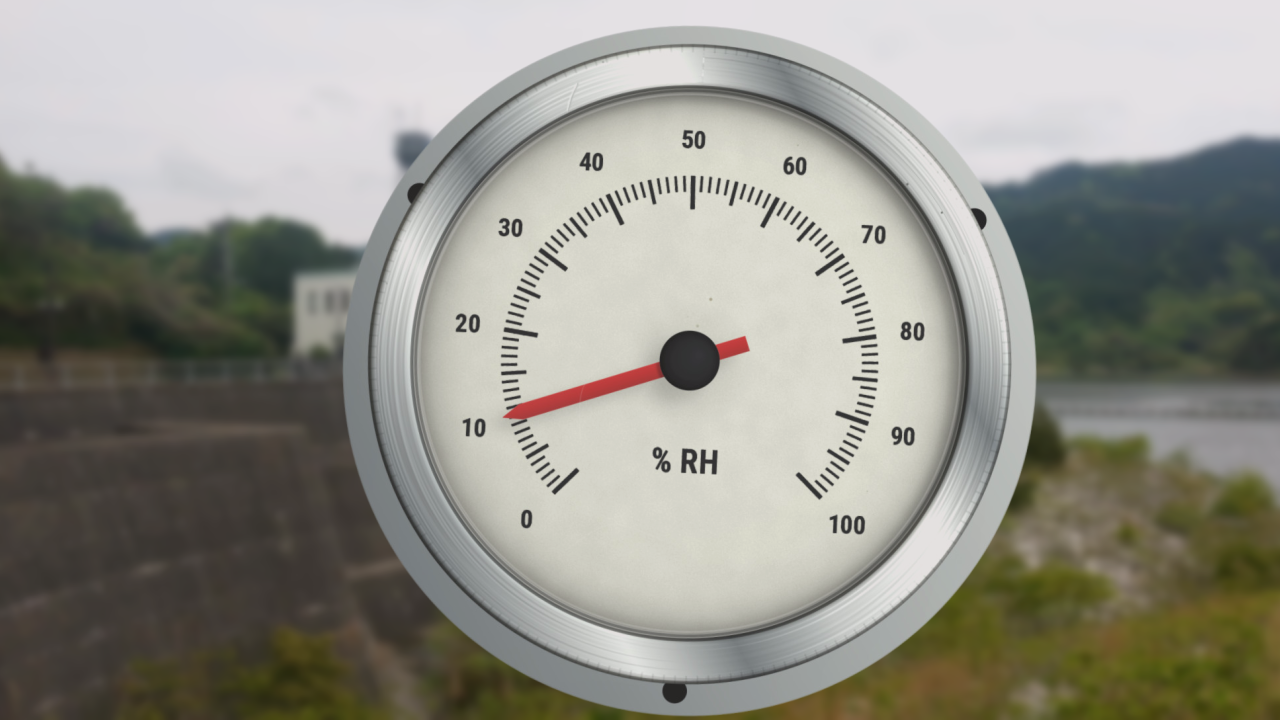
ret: 10
